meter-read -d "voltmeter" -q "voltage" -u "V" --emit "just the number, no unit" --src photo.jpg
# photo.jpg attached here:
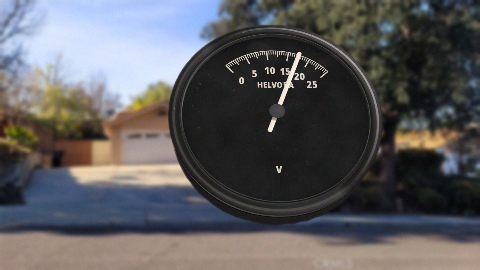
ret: 17.5
